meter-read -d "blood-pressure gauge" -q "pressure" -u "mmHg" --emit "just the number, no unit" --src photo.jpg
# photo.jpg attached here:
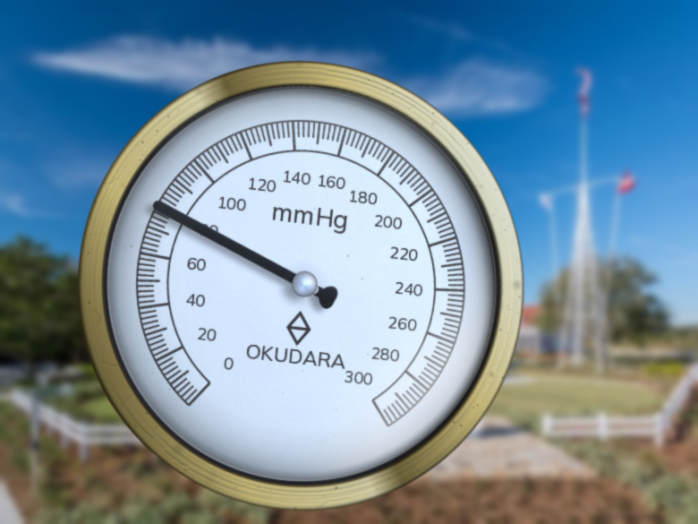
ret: 78
